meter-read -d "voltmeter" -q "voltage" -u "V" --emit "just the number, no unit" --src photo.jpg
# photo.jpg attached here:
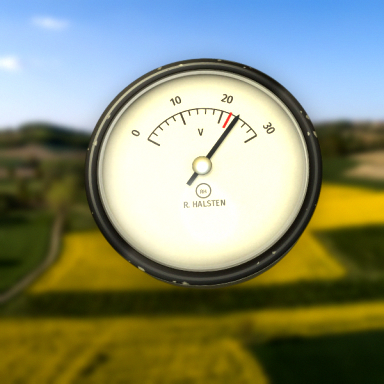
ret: 24
